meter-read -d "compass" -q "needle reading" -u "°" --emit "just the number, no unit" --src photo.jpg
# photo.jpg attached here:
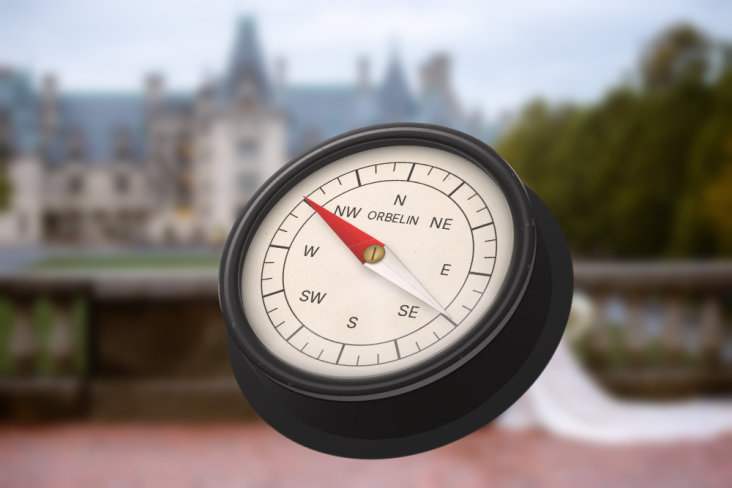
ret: 300
